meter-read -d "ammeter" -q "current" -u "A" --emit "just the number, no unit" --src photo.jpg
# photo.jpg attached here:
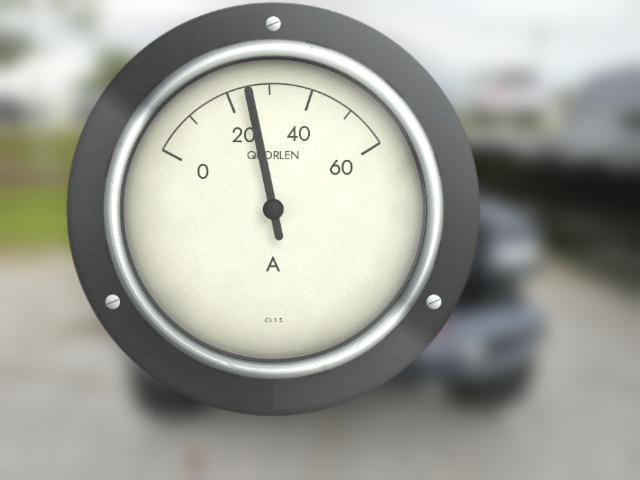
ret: 25
